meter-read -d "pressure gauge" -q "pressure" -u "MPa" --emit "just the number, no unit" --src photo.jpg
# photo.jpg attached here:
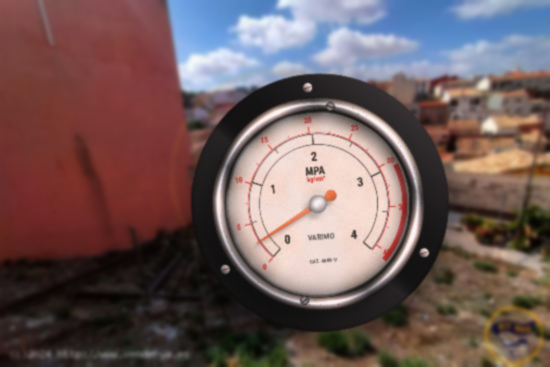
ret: 0.25
